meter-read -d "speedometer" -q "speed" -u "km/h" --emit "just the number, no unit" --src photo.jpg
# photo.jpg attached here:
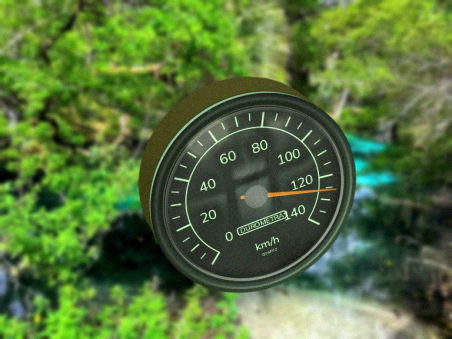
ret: 125
